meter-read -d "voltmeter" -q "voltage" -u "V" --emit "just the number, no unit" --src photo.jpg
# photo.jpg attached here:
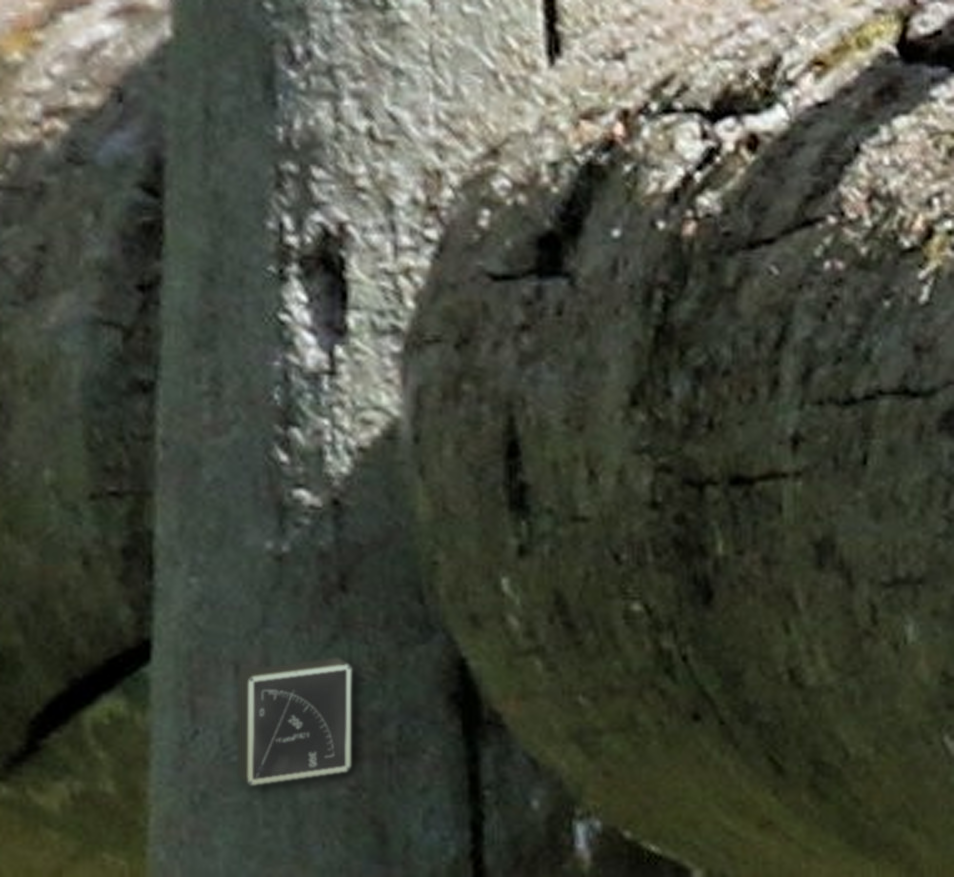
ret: 150
